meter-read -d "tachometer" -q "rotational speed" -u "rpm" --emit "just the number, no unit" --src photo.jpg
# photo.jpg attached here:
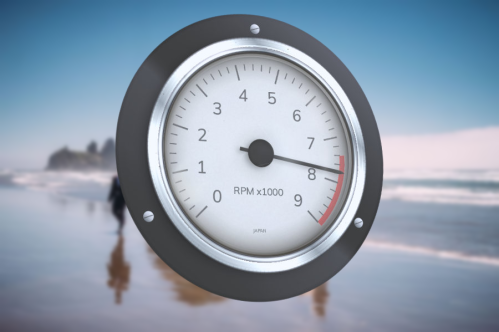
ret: 7800
